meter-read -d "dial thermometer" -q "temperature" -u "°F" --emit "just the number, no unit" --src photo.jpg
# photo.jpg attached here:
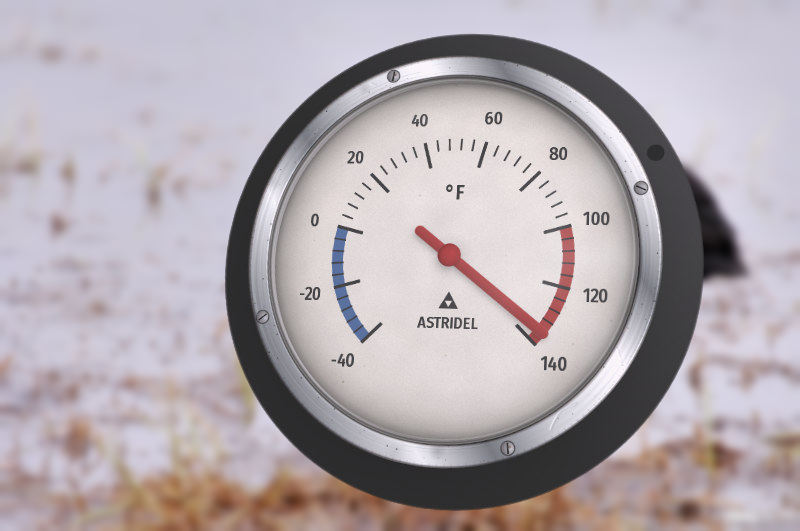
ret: 136
